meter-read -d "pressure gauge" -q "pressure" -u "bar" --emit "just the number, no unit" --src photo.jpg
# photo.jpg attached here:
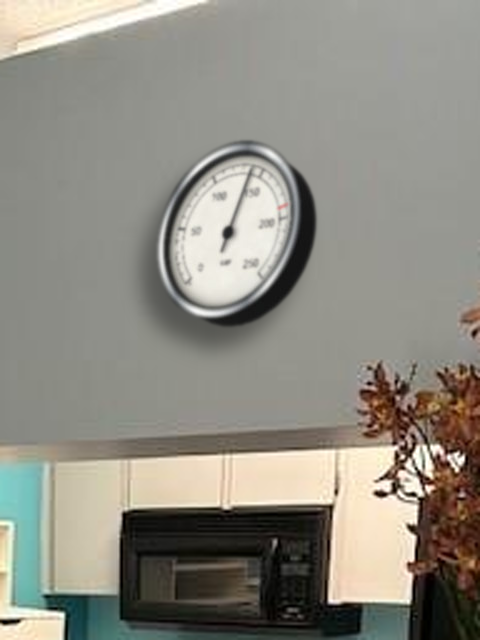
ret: 140
